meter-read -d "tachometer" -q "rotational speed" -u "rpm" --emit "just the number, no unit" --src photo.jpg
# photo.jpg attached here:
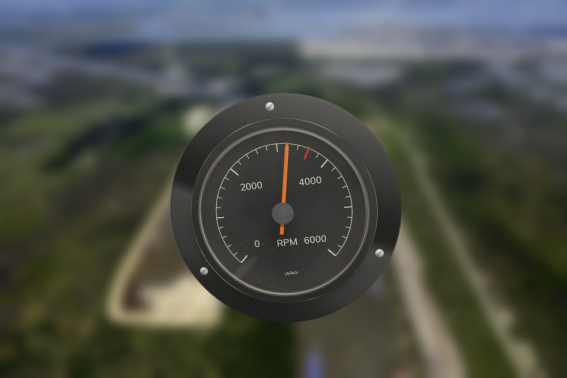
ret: 3200
